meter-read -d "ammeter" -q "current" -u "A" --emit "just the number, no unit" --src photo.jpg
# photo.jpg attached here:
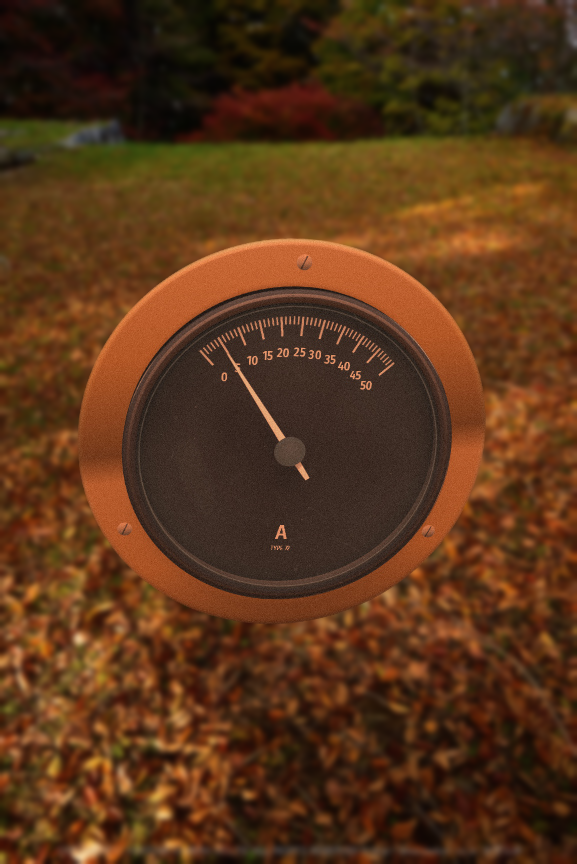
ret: 5
